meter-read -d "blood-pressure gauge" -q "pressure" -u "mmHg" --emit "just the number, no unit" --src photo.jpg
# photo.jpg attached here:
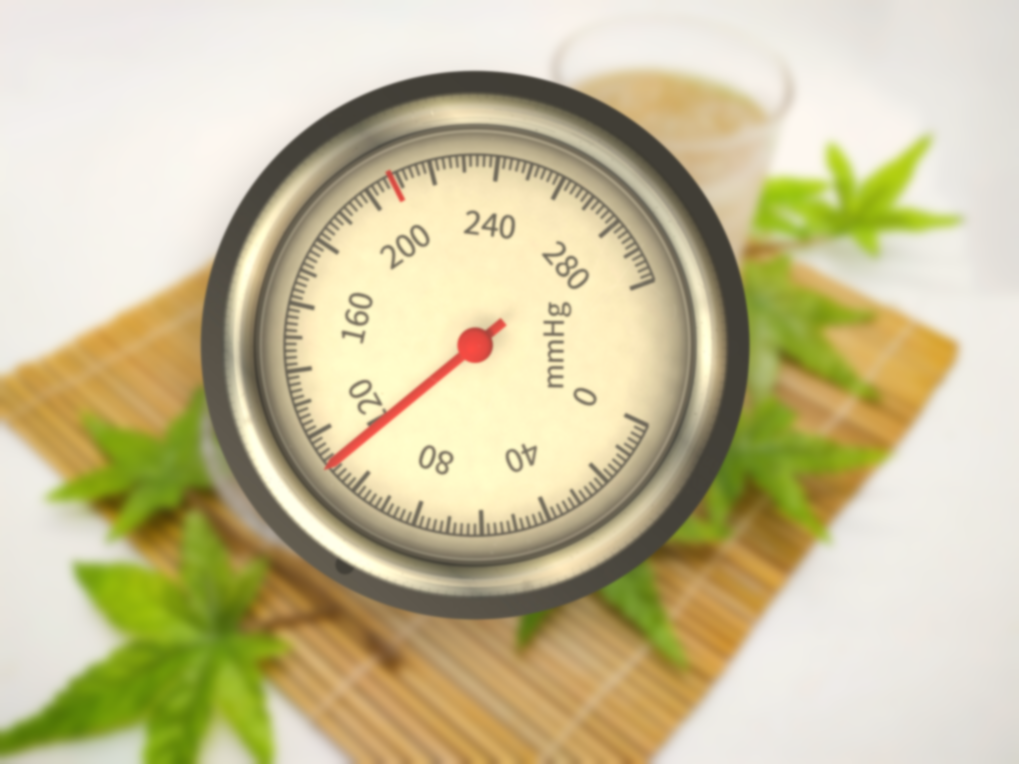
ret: 110
